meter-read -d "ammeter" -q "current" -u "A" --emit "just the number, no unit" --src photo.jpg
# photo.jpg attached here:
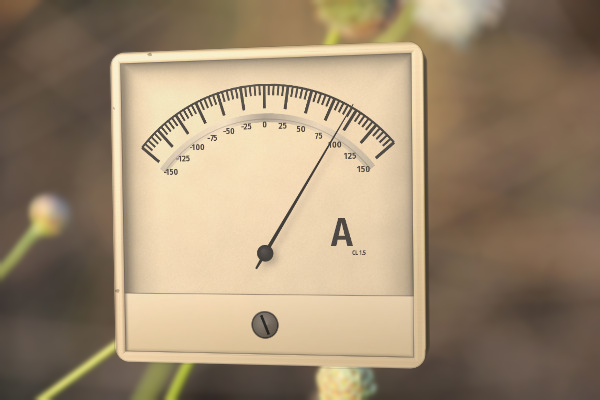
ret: 95
